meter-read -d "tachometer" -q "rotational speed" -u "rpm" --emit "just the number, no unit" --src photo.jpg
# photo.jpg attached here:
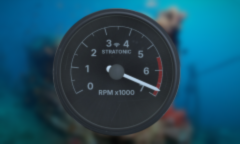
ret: 6750
